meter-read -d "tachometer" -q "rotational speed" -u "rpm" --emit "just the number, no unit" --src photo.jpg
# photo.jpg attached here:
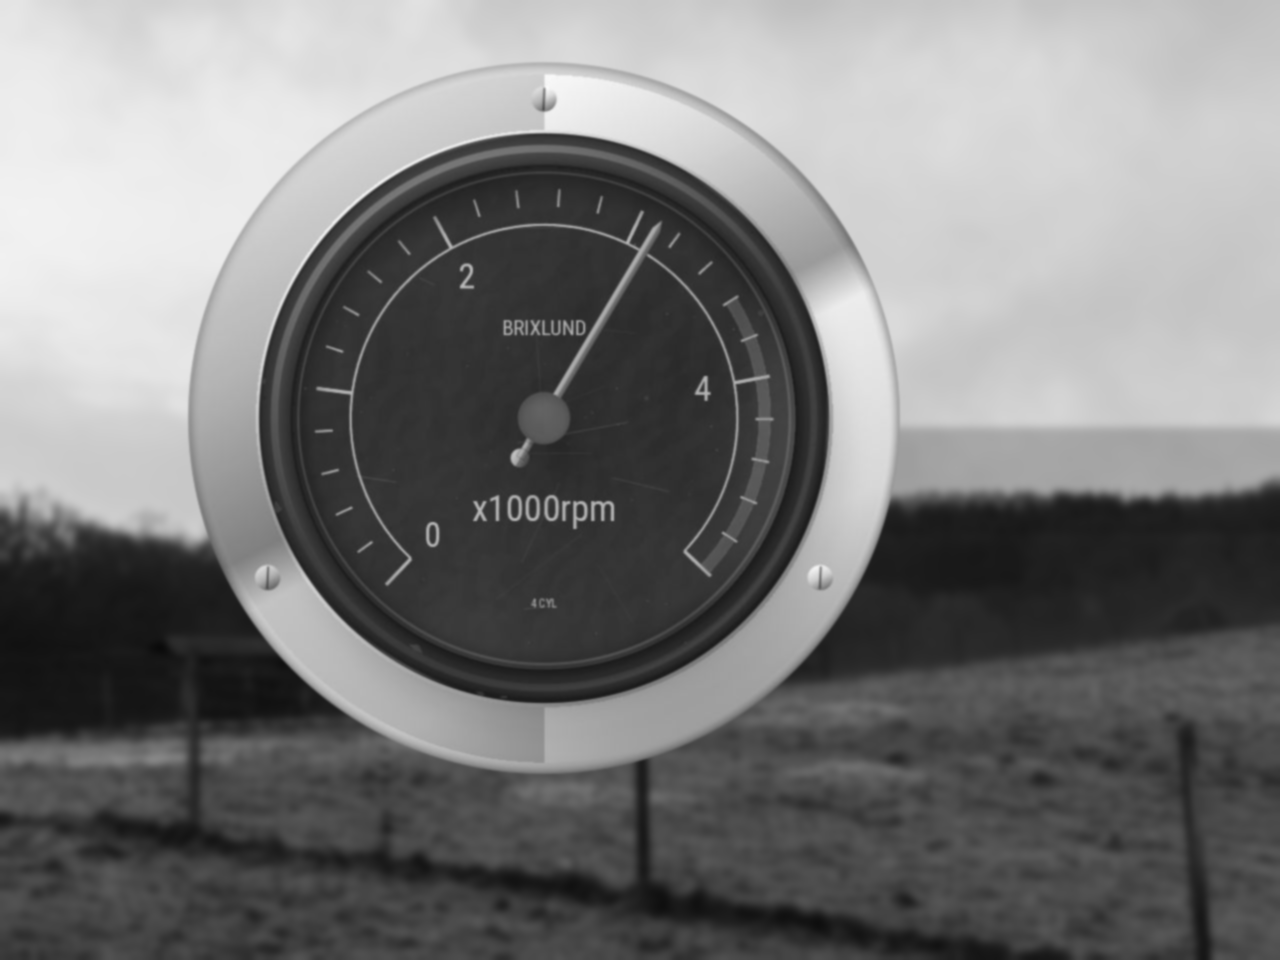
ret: 3100
